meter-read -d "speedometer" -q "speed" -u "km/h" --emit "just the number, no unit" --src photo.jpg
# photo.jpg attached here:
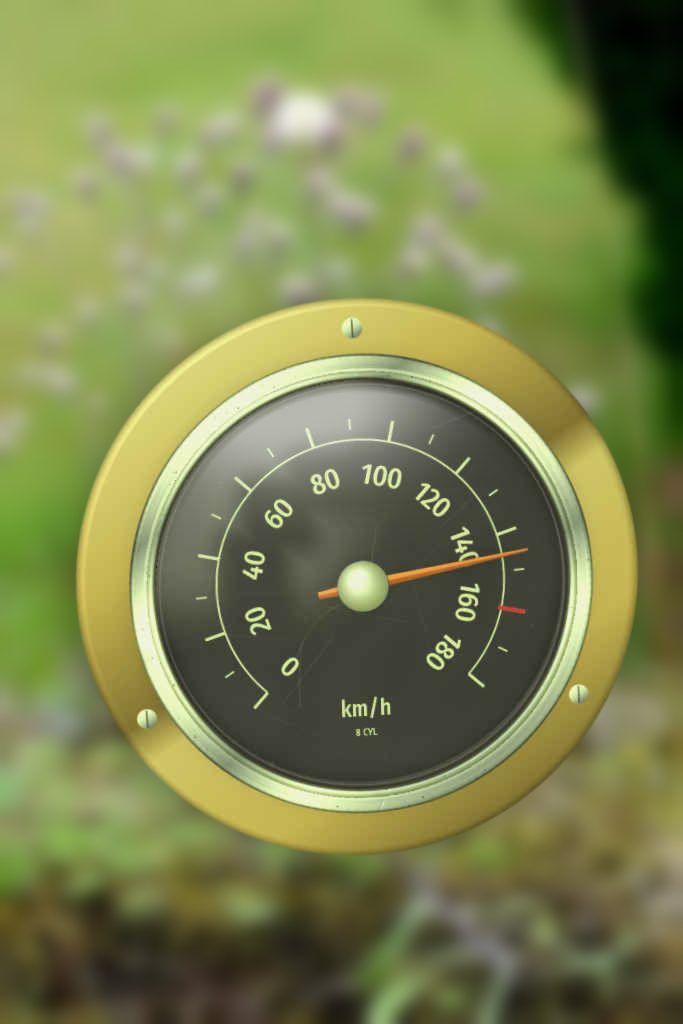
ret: 145
